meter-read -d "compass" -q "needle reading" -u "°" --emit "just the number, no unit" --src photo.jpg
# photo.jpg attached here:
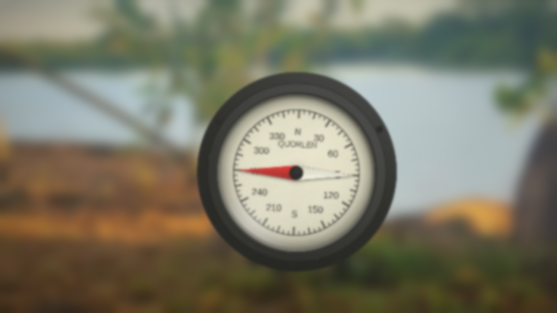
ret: 270
